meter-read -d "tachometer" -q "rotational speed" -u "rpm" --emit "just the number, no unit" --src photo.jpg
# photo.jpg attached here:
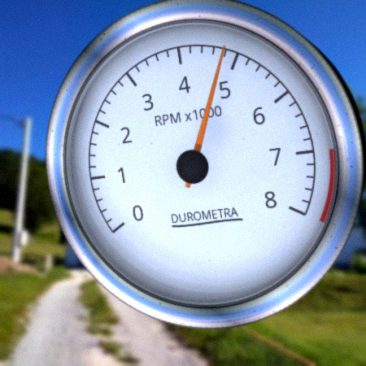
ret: 4800
